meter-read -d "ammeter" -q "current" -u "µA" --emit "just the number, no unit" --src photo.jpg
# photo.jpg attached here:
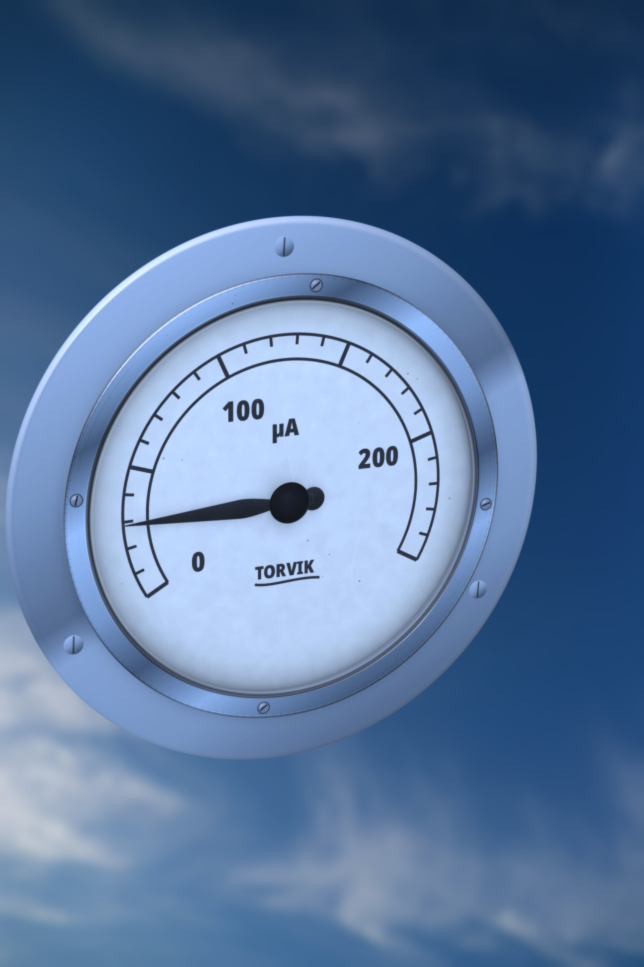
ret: 30
